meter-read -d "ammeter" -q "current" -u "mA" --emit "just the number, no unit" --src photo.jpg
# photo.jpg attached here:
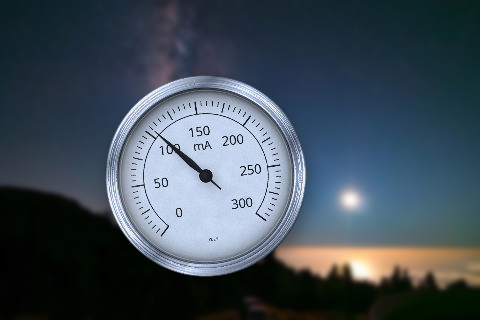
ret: 105
